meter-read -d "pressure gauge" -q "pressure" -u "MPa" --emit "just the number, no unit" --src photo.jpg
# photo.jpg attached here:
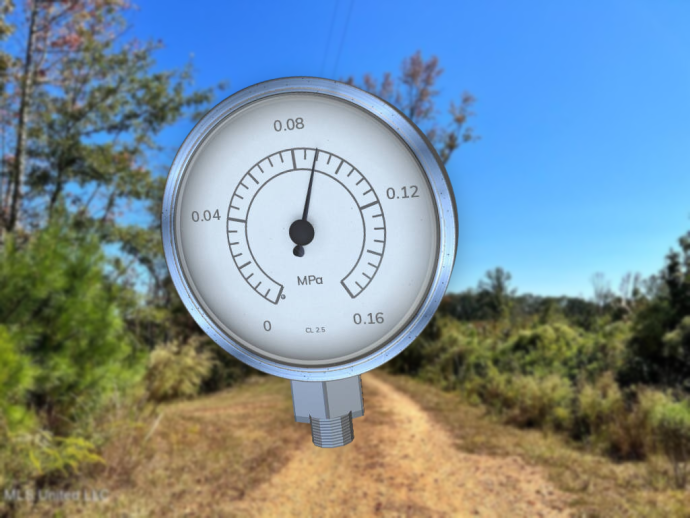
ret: 0.09
